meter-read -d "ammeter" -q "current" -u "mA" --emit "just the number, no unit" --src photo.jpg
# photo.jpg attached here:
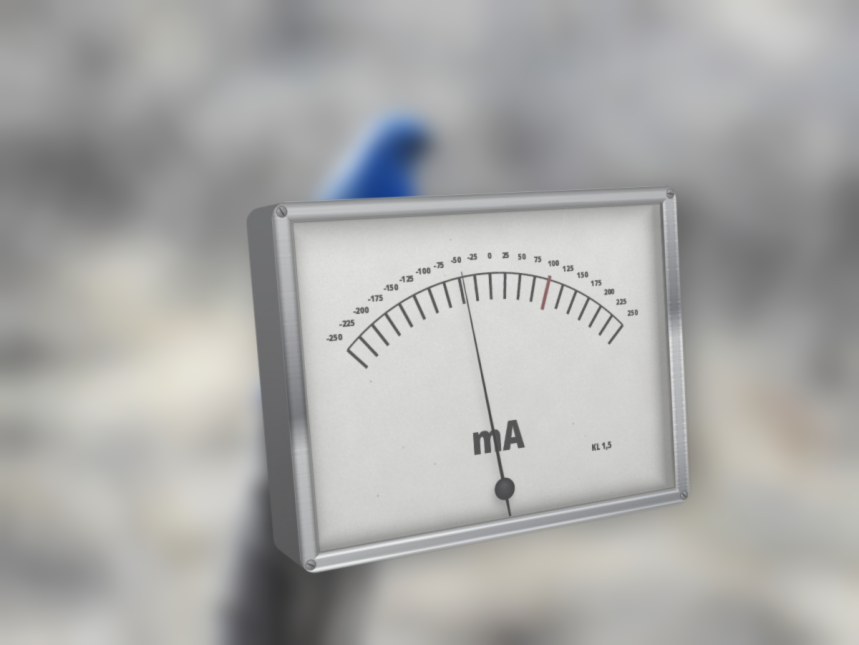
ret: -50
